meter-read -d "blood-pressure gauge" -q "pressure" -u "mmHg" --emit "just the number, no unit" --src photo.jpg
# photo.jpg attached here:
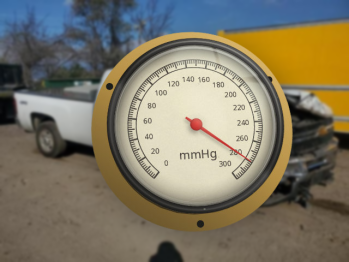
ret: 280
